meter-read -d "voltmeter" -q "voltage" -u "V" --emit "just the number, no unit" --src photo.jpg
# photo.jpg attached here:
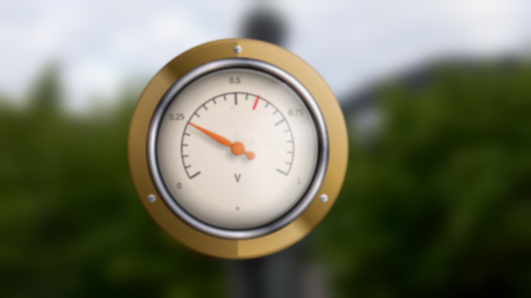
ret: 0.25
